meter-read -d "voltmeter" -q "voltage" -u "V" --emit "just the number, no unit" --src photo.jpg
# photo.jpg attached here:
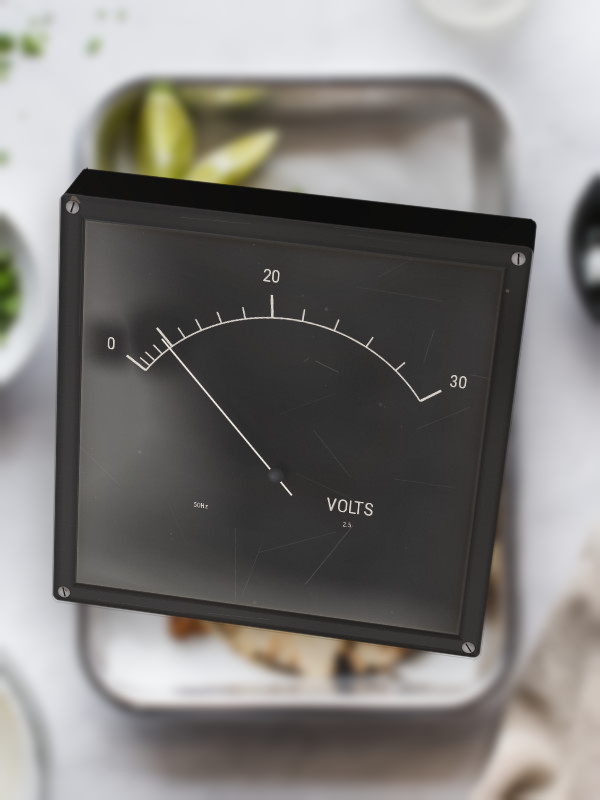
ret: 10
